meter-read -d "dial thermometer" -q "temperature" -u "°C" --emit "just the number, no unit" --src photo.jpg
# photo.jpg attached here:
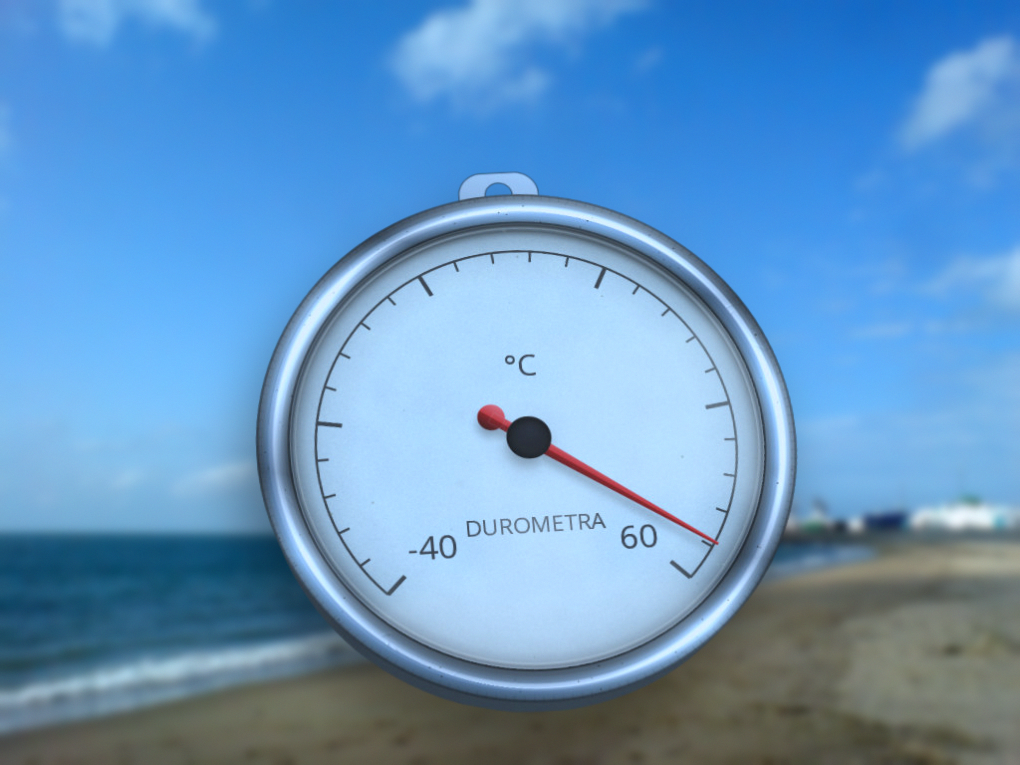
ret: 56
